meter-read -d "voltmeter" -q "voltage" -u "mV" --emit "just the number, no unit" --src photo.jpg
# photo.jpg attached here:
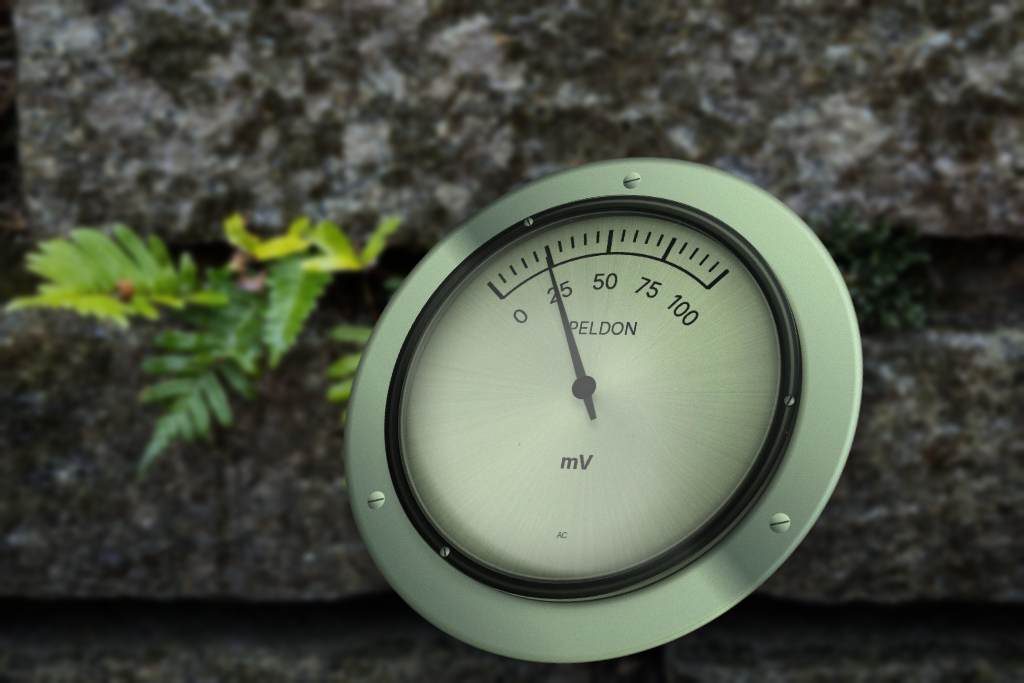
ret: 25
